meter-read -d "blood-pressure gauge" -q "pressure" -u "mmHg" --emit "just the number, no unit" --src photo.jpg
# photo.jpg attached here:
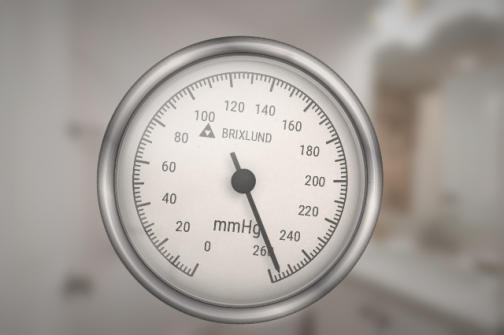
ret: 256
